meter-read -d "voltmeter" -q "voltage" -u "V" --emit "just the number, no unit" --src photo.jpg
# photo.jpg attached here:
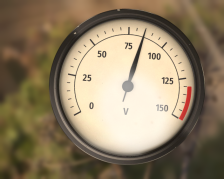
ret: 85
